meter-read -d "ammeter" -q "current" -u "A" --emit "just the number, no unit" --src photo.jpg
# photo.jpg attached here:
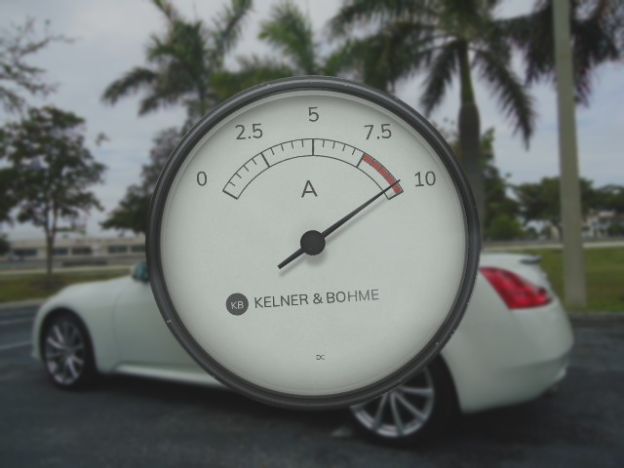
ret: 9.5
